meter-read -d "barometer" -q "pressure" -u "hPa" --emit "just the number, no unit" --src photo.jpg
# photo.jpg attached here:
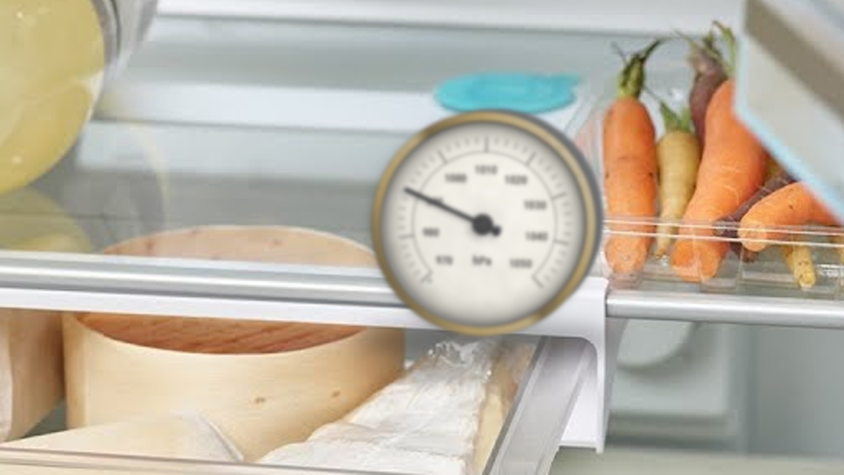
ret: 990
